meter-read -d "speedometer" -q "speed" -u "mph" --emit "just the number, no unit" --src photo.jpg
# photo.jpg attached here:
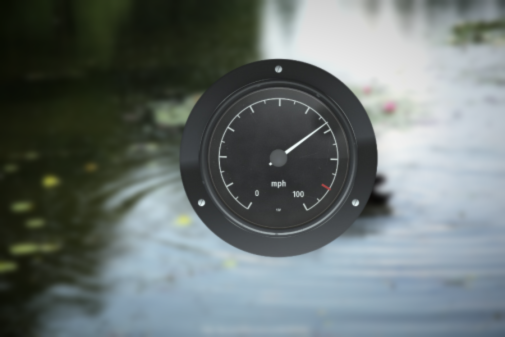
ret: 67.5
